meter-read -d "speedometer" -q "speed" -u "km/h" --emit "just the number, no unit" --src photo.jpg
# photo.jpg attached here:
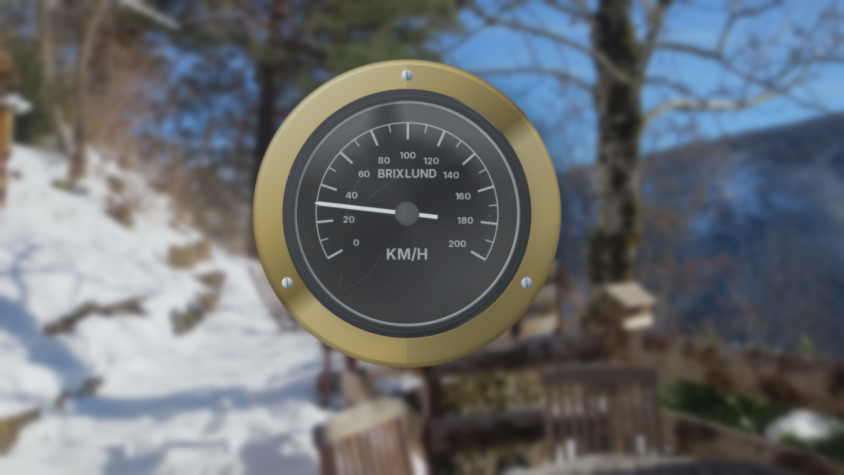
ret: 30
